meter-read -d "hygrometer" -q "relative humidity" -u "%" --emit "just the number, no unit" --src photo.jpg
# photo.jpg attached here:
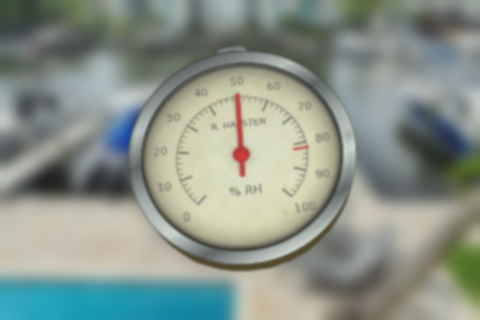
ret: 50
